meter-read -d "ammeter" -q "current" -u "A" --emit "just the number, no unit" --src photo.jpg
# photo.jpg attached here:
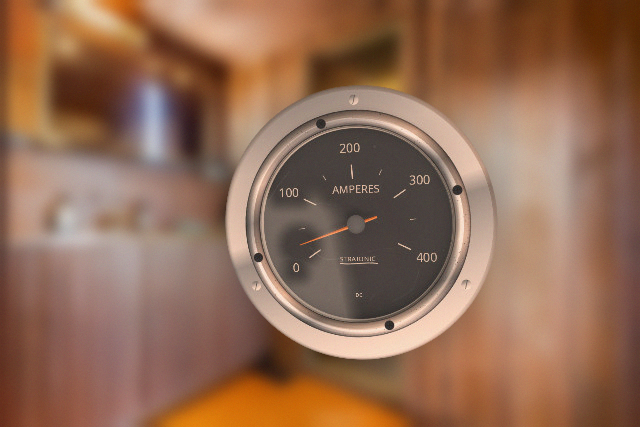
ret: 25
